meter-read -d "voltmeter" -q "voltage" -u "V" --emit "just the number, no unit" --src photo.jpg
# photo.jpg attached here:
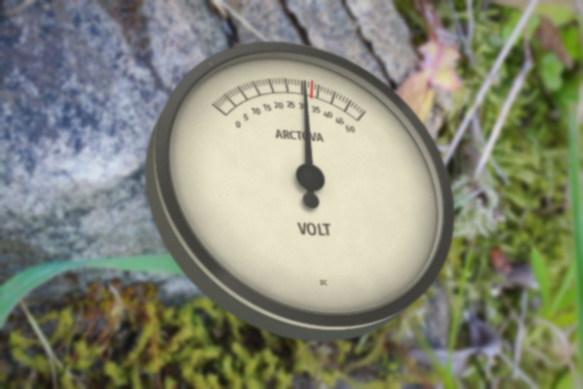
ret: 30
